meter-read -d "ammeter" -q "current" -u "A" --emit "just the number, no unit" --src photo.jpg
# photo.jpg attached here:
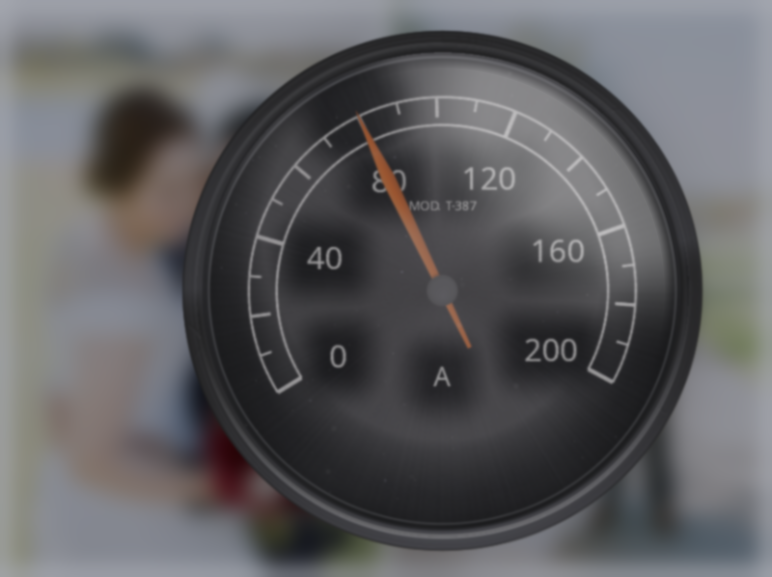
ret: 80
